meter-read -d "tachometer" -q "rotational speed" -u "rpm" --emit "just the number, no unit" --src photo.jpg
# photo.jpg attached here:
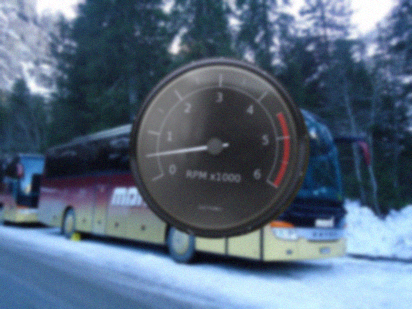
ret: 500
